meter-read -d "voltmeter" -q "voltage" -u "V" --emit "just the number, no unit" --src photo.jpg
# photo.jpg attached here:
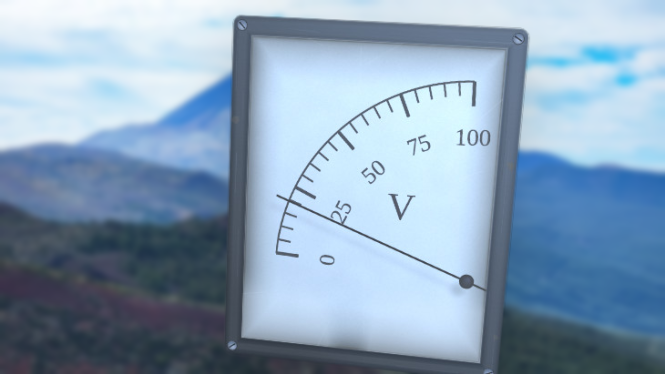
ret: 20
